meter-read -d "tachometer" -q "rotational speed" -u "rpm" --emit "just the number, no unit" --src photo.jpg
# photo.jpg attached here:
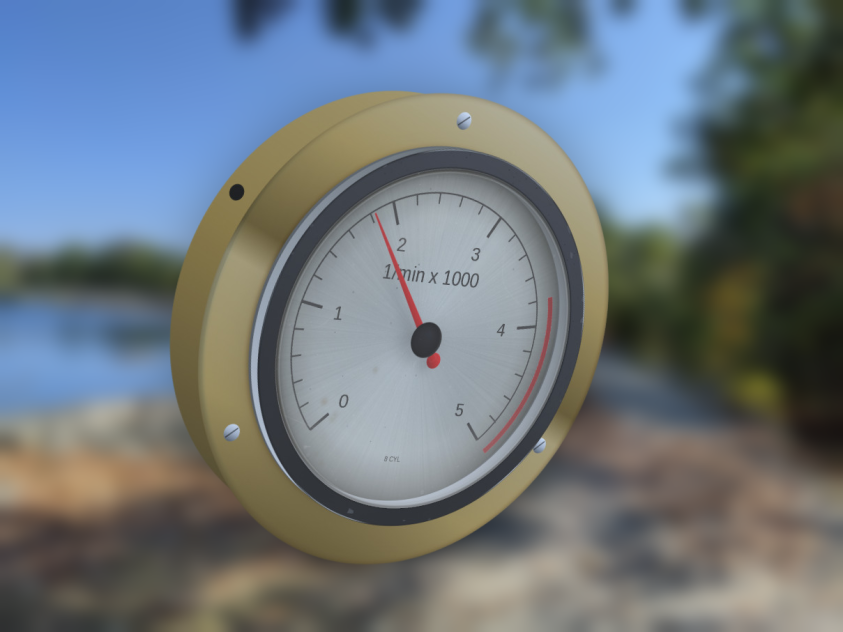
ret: 1800
